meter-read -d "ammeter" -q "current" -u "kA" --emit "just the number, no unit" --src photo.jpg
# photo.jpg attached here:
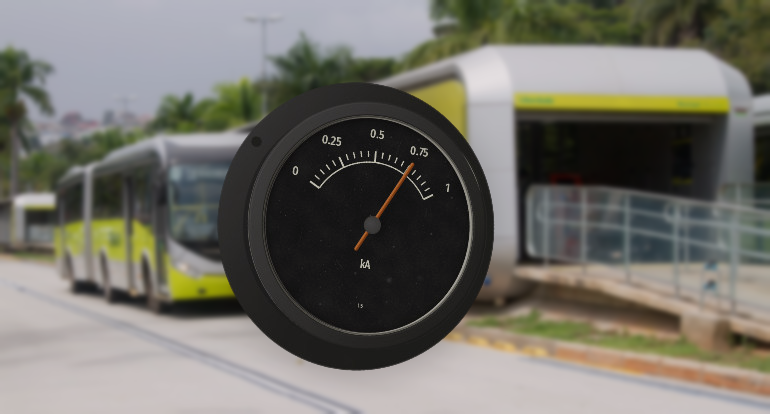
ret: 0.75
